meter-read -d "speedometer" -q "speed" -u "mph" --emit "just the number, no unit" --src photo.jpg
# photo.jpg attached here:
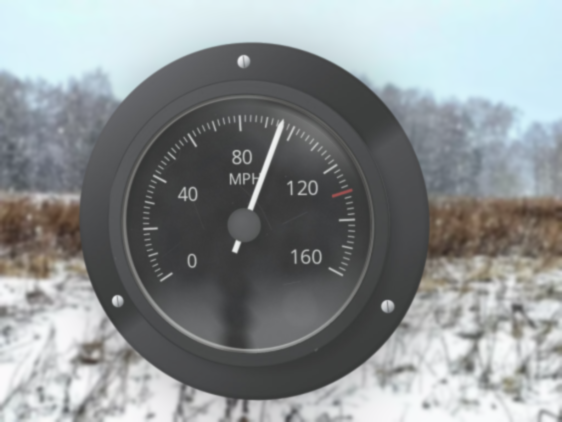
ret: 96
